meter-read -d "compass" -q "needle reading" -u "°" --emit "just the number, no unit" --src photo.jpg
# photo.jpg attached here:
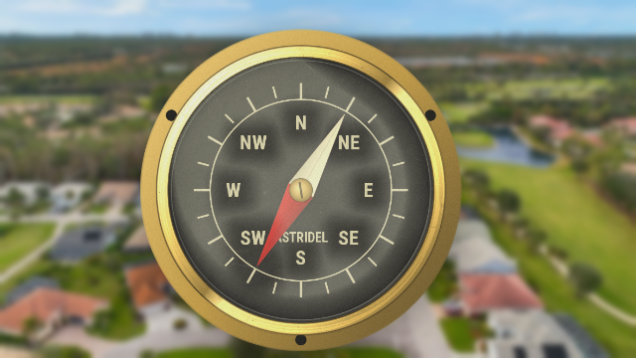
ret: 210
